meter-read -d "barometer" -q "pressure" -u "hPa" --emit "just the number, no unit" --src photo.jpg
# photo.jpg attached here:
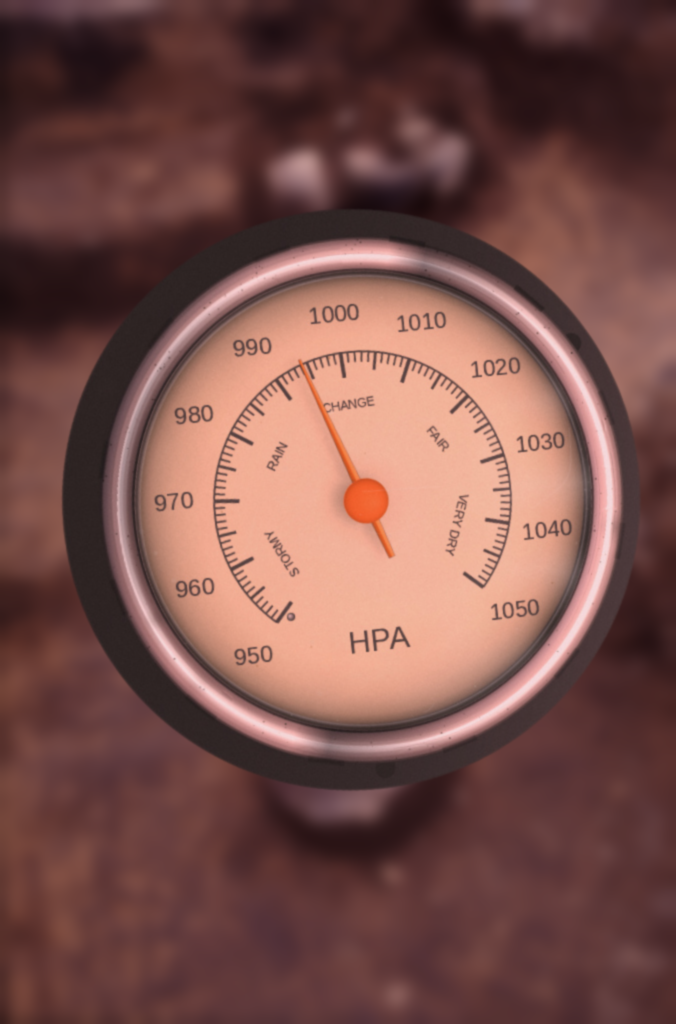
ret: 994
